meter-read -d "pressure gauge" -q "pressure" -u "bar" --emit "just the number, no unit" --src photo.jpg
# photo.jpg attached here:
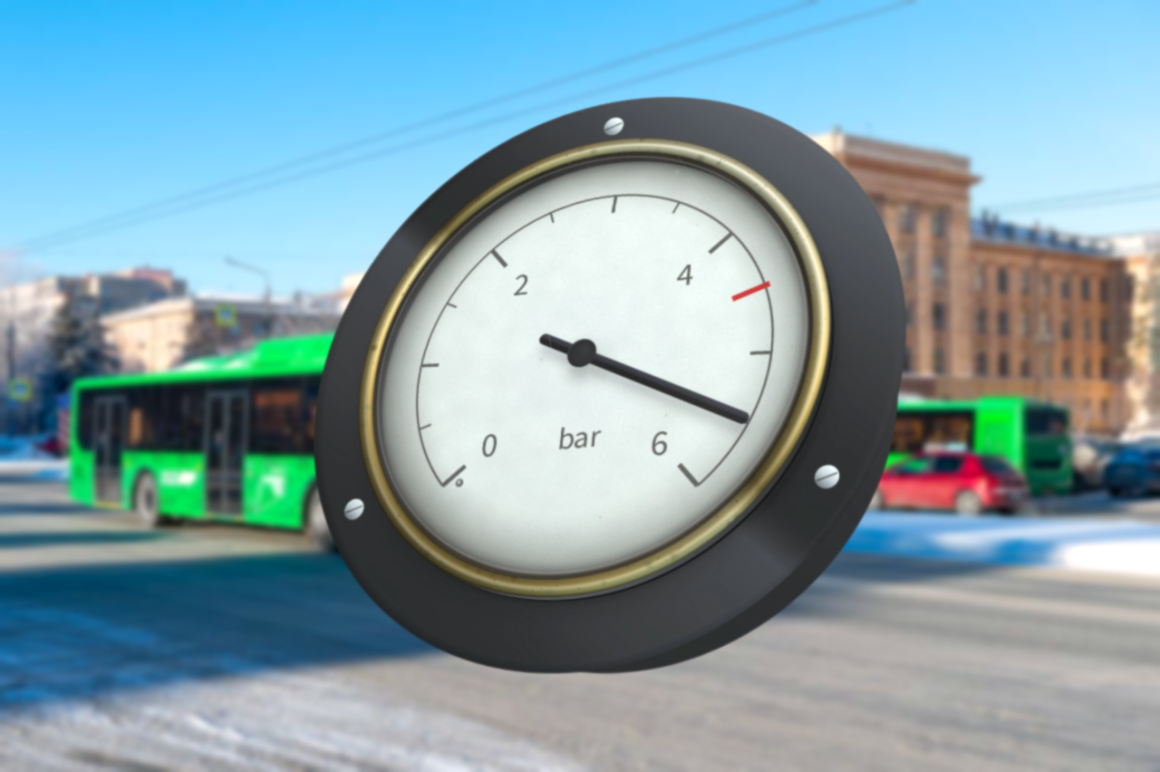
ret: 5.5
